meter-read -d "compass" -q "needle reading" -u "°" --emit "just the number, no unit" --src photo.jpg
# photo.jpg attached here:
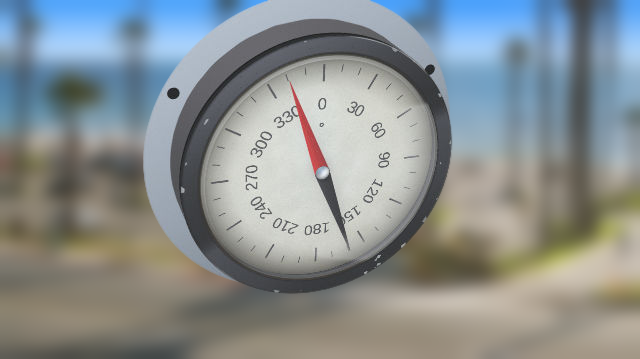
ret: 340
